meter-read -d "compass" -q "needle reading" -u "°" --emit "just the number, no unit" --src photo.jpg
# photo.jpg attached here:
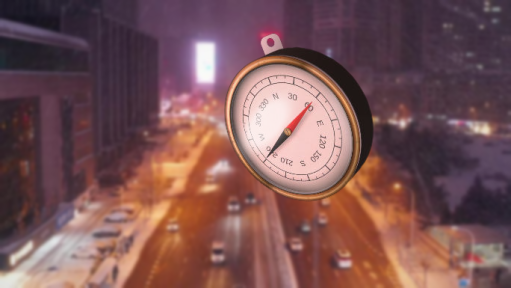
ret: 60
